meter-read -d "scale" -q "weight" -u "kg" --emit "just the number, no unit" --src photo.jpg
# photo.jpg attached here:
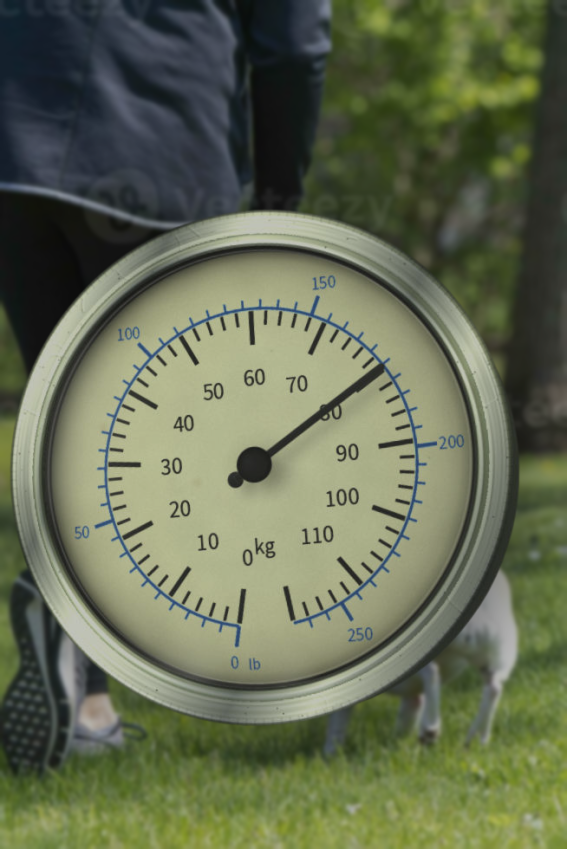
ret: 80
